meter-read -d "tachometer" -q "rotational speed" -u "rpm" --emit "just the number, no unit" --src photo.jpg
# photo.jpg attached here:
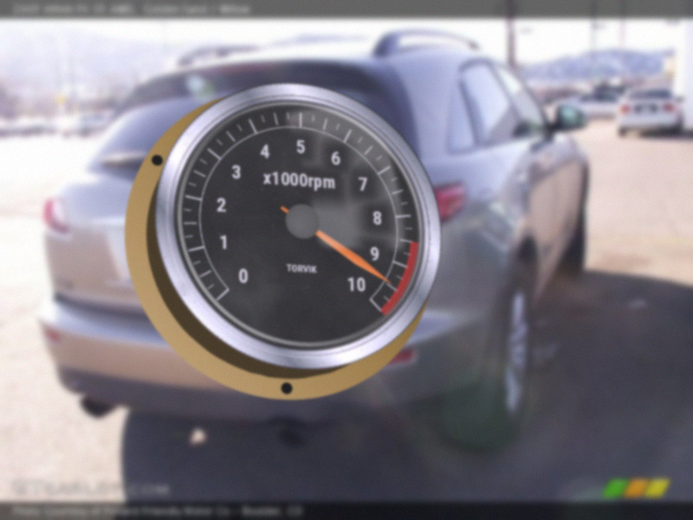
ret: 9500
